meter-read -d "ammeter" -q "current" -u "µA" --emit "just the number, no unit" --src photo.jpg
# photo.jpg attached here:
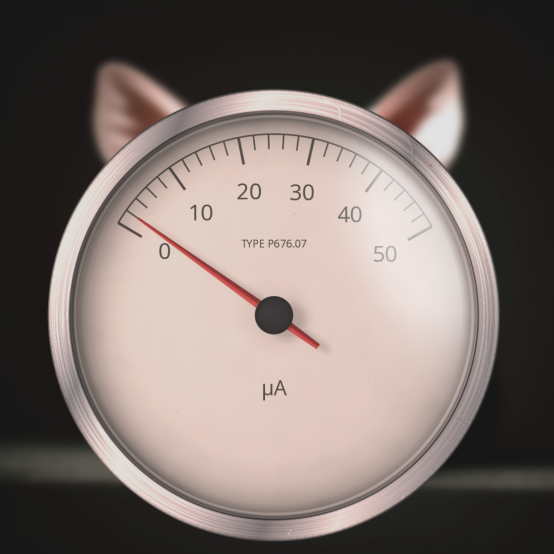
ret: 2
